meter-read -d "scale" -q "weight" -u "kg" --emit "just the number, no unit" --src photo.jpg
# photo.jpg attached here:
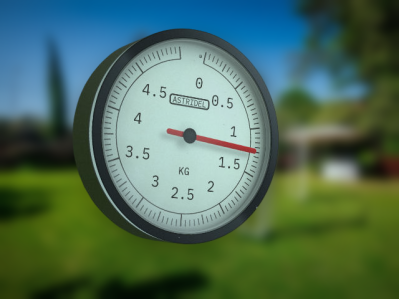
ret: 1.25
